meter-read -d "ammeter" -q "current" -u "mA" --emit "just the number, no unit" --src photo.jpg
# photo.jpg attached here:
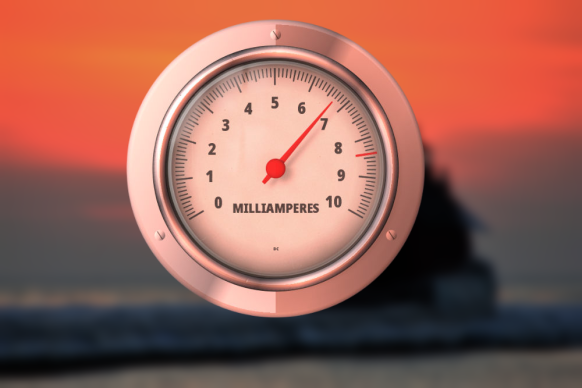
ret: 6.7
